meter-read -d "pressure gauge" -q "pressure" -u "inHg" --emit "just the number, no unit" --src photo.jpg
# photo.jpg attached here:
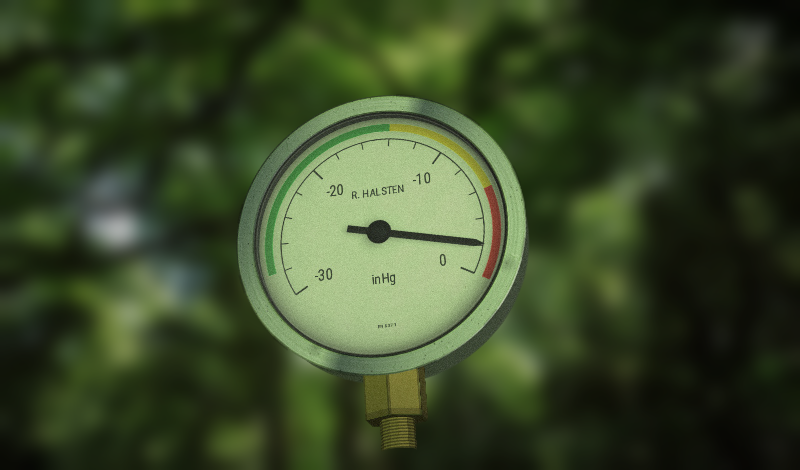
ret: -2
